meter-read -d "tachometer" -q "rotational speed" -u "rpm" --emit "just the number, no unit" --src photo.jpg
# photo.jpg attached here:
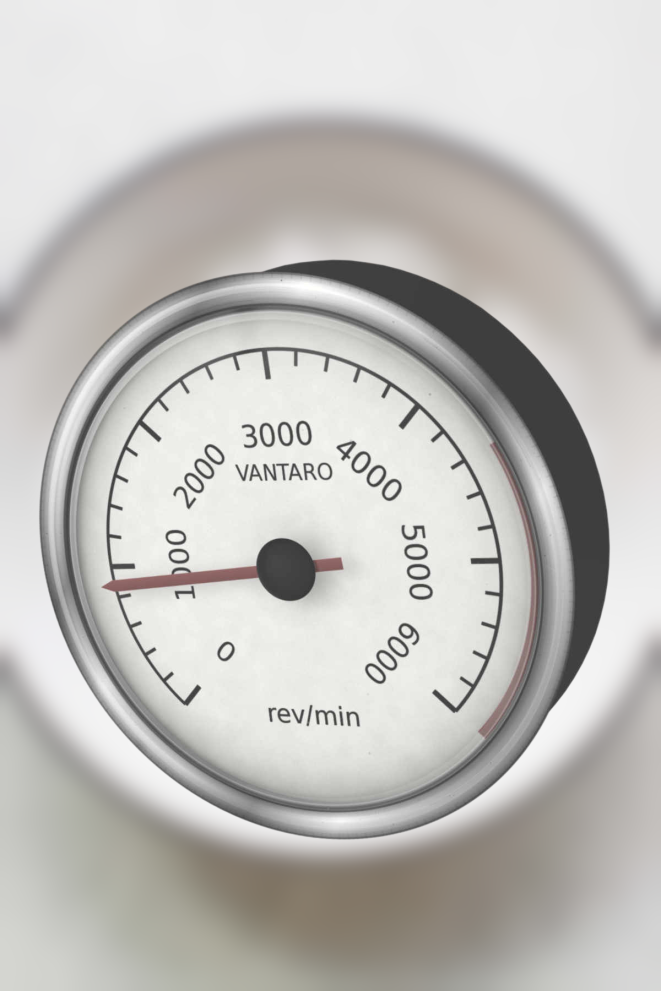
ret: 900
